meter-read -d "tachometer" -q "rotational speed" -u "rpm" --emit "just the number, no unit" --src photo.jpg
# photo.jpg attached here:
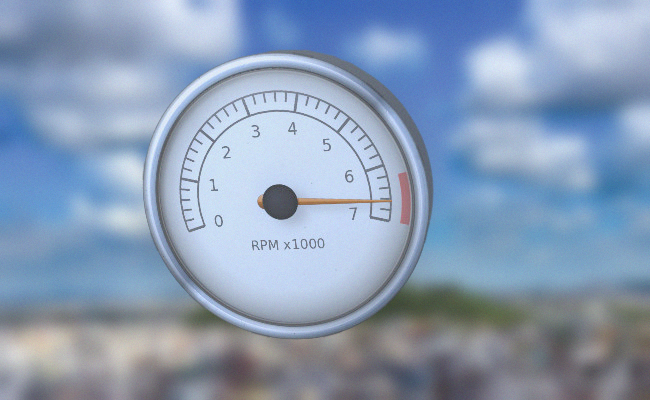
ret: 6600
